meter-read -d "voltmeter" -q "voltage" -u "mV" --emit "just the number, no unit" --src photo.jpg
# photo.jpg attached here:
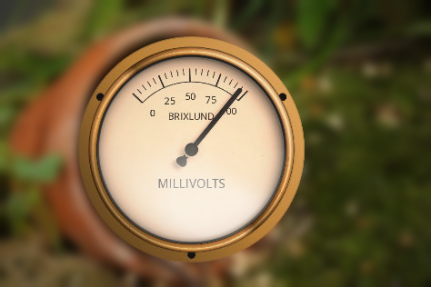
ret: 95
